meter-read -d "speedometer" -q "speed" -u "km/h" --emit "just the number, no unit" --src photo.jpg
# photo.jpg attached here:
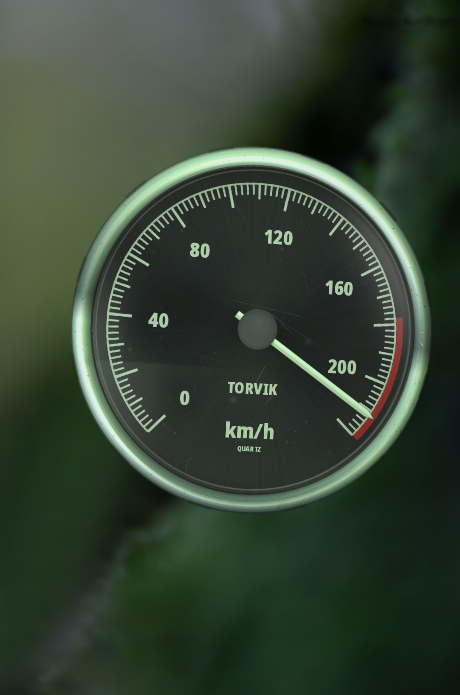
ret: 212
